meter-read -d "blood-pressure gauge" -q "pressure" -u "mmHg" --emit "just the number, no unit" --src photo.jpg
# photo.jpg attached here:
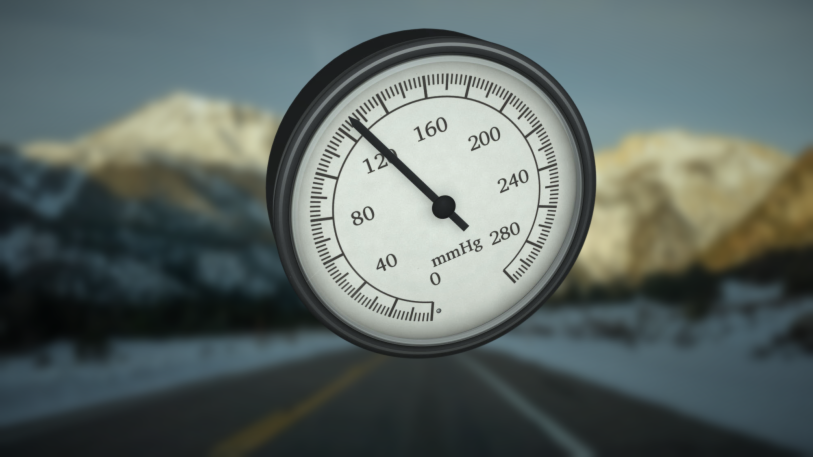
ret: 126
